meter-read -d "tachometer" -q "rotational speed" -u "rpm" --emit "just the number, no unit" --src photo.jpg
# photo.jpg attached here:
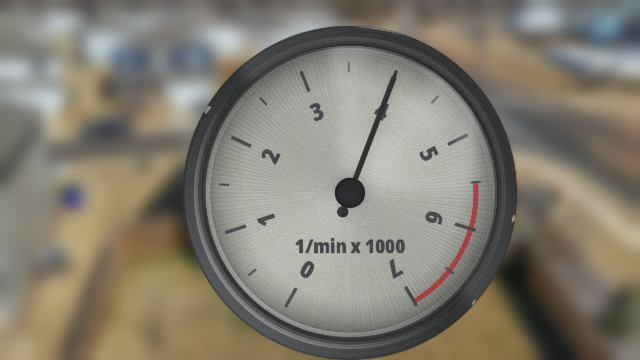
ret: 4000
